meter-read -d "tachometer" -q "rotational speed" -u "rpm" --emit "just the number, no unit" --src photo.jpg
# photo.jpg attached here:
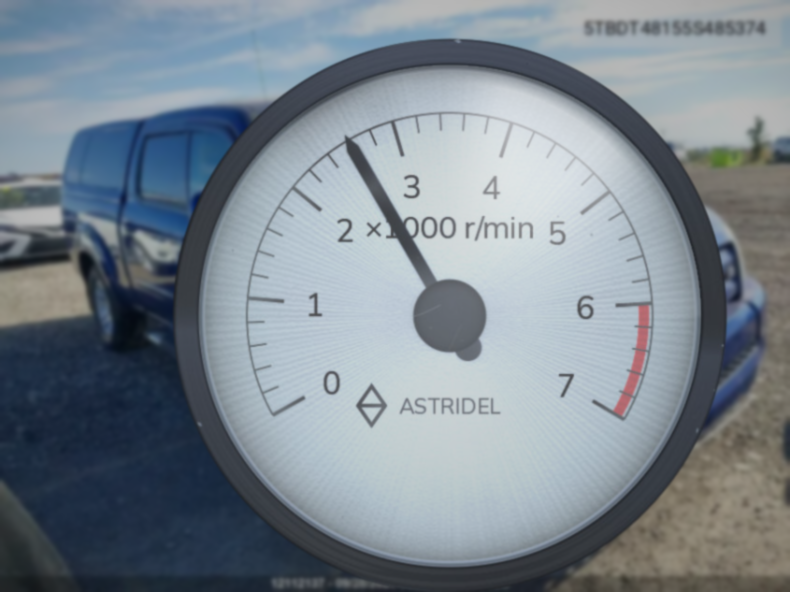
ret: 2600
